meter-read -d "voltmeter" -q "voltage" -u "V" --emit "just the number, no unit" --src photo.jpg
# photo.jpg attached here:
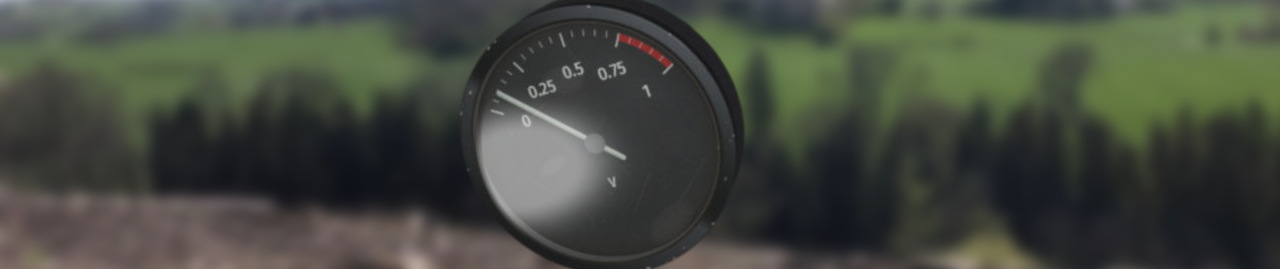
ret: 0.1
